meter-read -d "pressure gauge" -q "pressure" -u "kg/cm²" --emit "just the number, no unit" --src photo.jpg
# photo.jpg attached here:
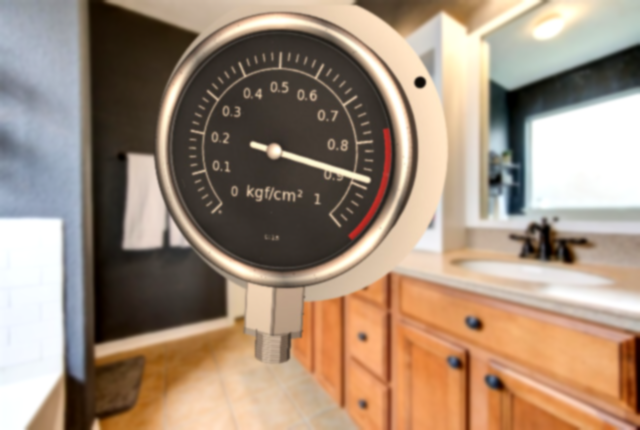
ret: 0.88
